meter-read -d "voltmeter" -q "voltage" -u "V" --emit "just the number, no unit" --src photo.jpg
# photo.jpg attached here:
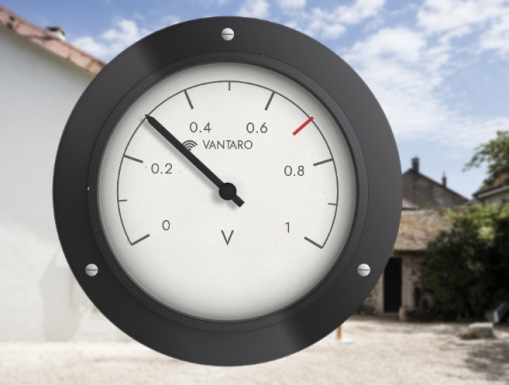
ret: 0.3
